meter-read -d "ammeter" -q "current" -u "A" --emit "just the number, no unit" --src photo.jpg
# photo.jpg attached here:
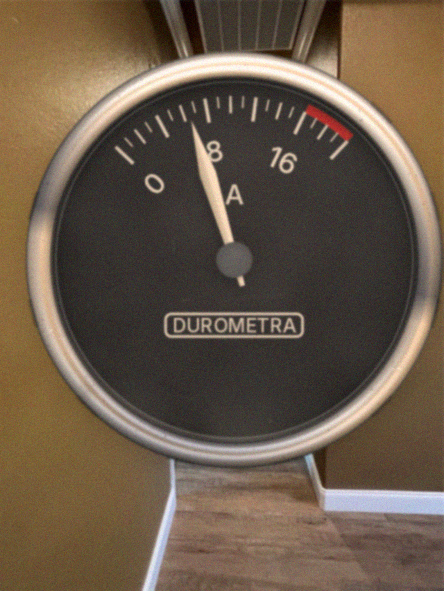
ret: 6.5
